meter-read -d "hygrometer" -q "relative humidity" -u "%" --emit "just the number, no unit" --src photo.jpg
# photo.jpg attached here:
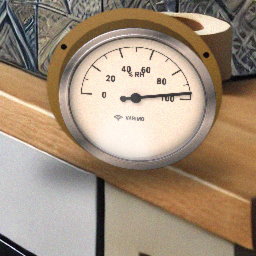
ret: 95
